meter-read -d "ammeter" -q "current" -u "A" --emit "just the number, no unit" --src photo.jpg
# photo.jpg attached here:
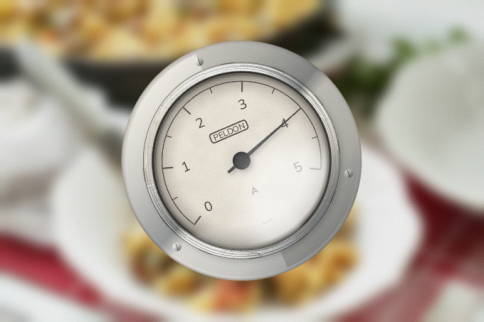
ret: 4
